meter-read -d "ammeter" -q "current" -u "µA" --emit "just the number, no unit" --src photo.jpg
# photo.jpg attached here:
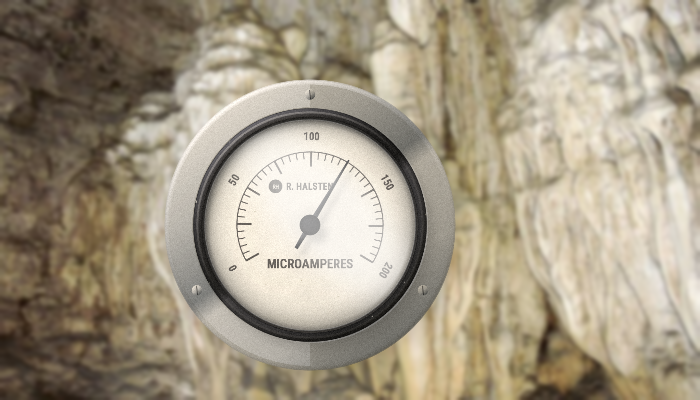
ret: 125
